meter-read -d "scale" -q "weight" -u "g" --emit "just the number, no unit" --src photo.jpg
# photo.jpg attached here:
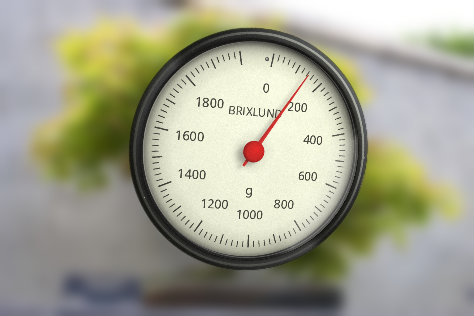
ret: 140
